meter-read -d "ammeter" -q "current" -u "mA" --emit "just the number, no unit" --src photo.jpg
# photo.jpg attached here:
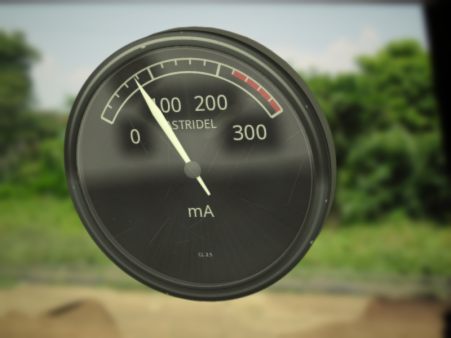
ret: 80
